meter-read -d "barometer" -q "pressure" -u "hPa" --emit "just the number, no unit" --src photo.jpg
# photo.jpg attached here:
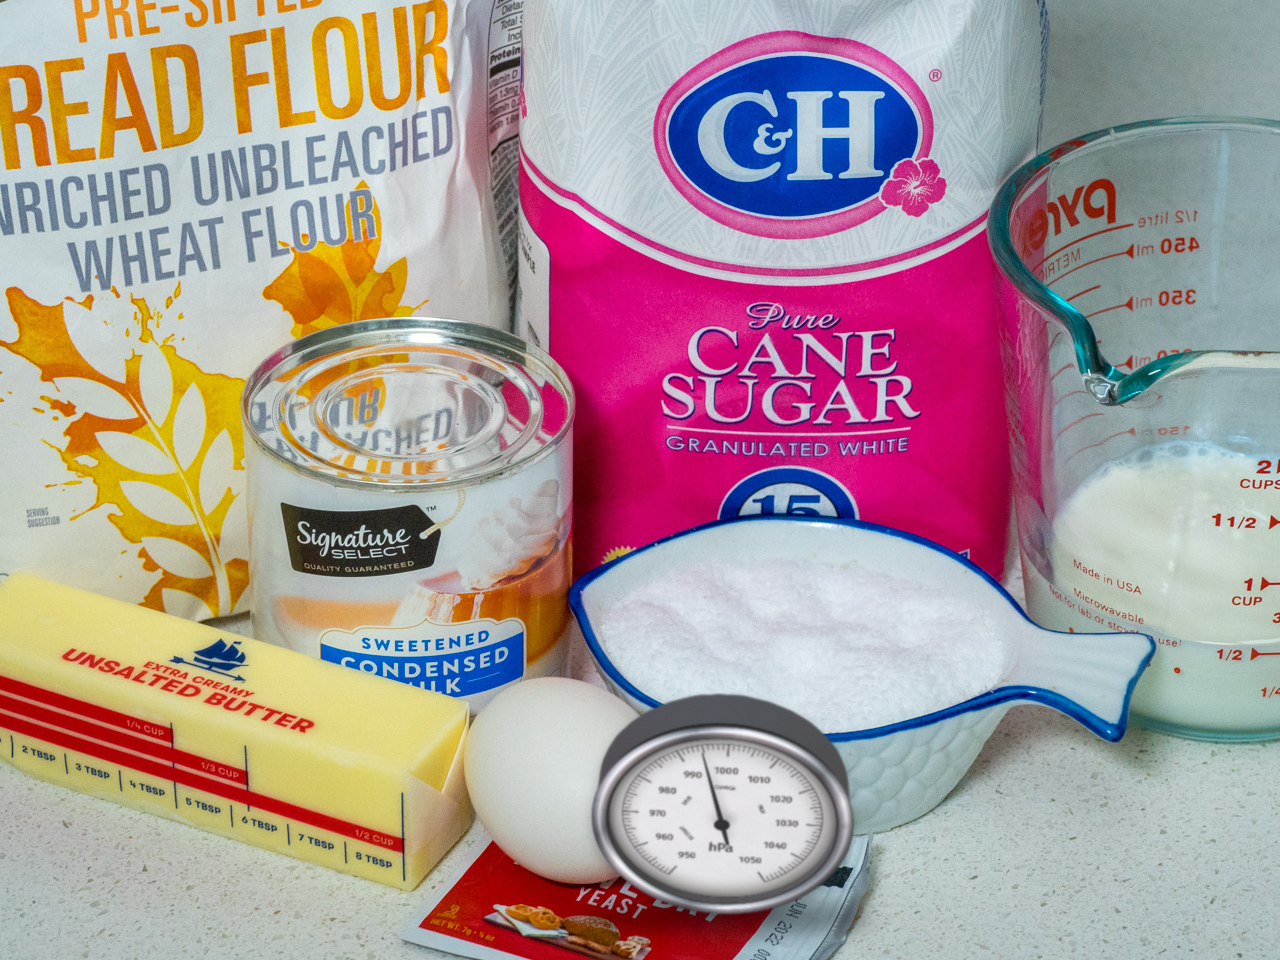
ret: 995
